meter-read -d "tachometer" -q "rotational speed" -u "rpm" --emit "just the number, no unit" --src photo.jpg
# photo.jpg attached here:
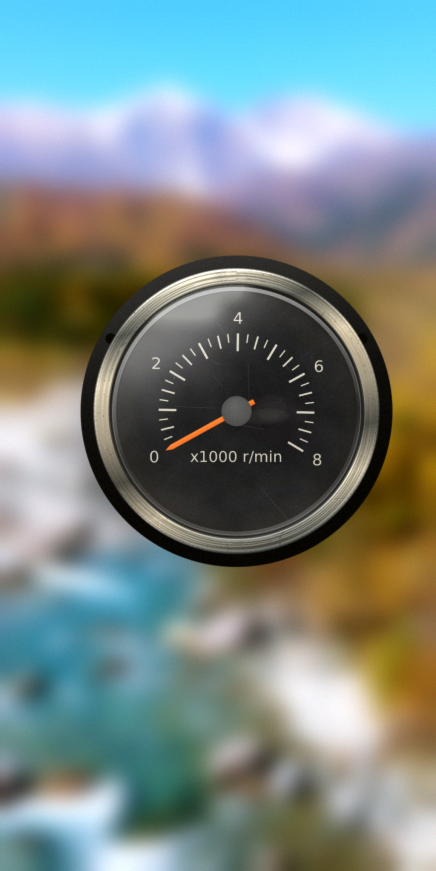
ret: 0
